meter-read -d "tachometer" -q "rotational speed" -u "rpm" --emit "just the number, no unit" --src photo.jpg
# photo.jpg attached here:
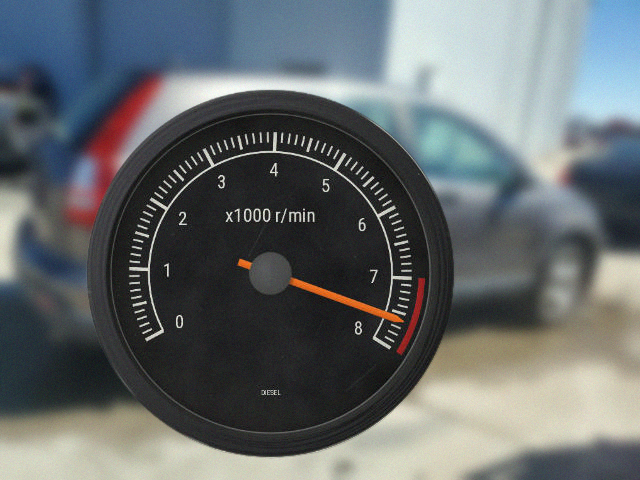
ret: 7600
